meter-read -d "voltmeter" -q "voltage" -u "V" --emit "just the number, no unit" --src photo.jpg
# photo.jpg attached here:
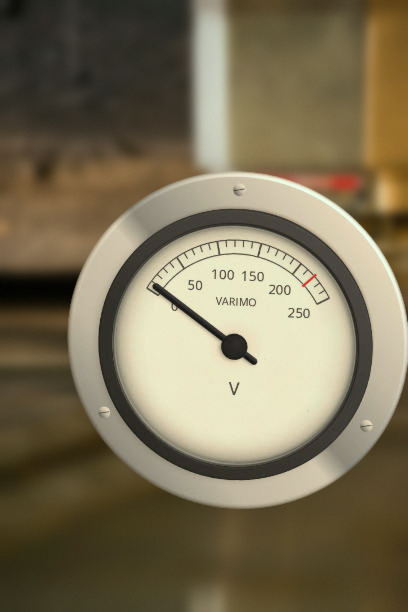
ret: 10
